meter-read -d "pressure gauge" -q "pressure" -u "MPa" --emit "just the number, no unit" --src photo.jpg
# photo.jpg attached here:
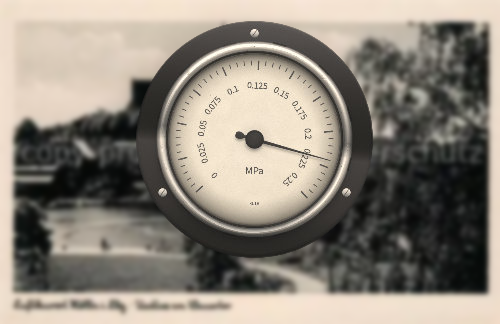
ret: 0.22
